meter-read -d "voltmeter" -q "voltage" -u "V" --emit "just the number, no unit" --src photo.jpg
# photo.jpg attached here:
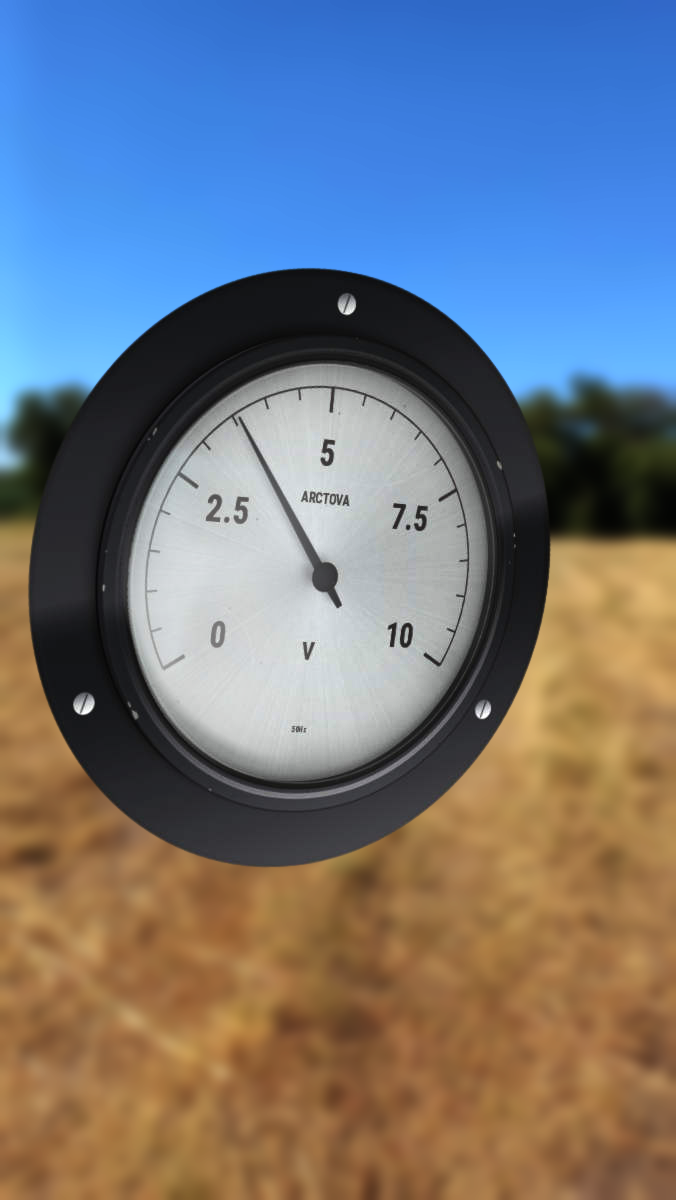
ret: 3.5
